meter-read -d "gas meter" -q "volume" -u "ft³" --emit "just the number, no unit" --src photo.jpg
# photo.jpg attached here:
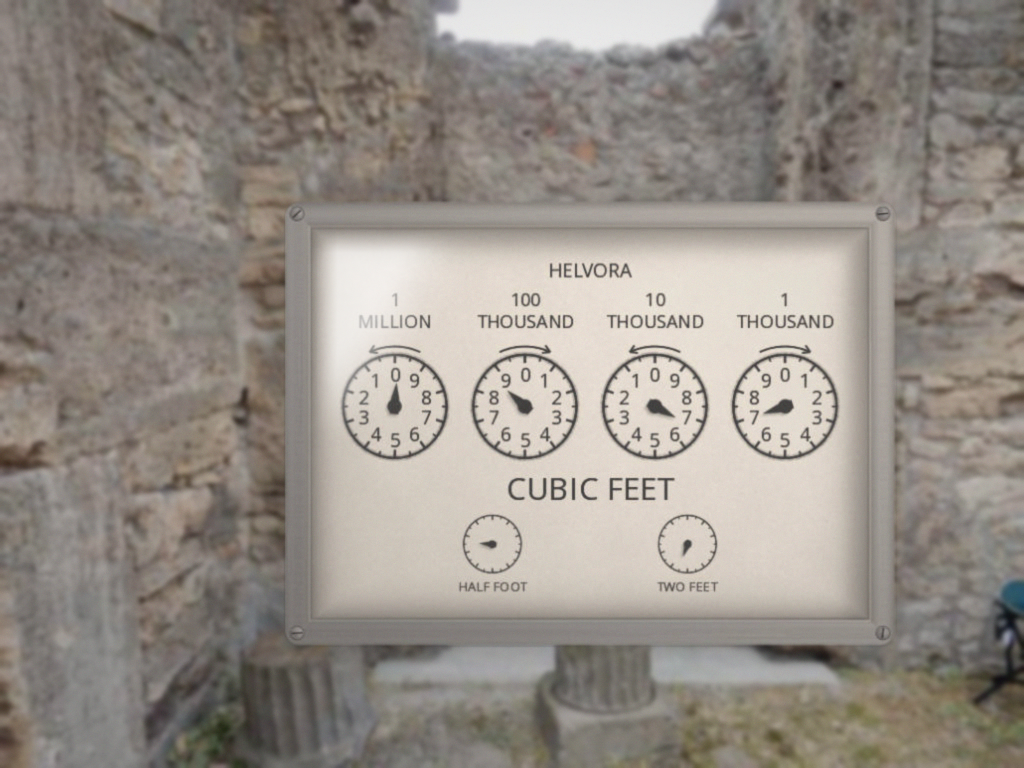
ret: 986700
